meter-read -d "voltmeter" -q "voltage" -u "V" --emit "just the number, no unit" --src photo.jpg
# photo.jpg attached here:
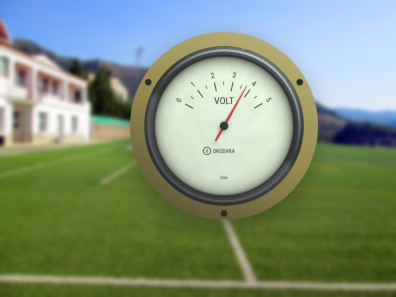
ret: 3.75
